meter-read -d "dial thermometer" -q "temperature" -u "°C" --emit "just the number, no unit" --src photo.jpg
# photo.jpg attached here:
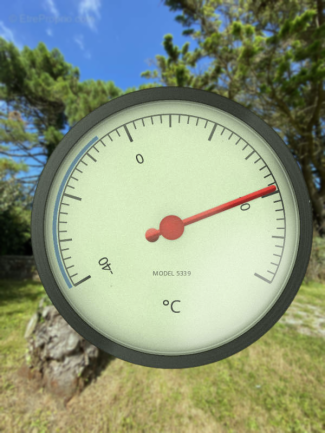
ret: 39
